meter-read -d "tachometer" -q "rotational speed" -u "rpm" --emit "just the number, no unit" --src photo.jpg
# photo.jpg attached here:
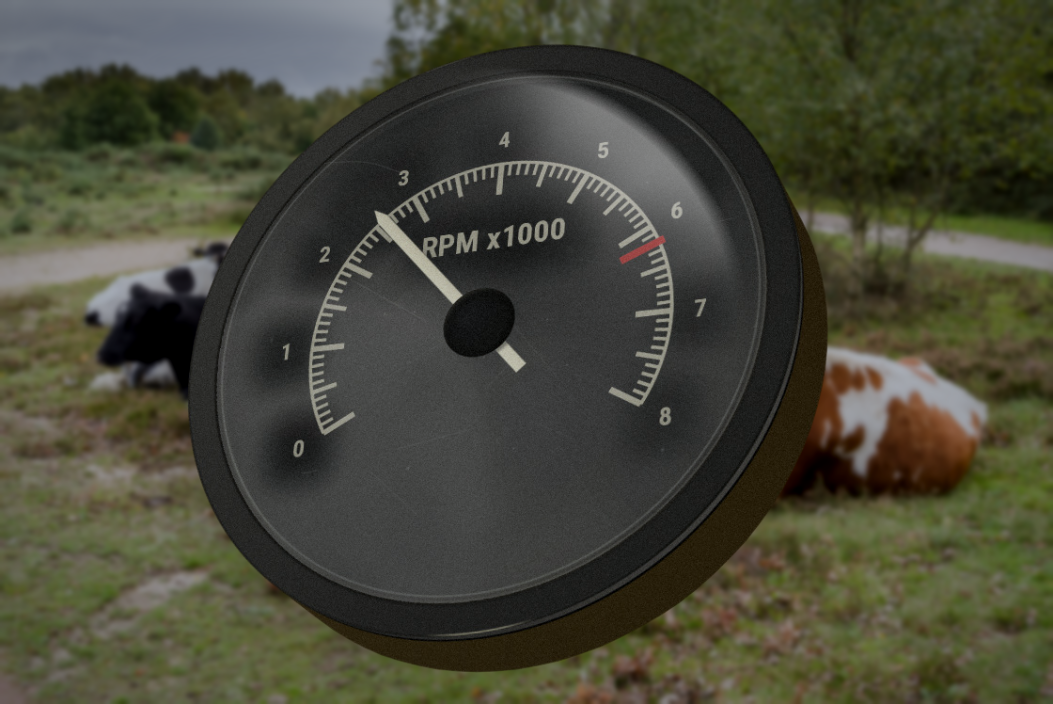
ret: 2600
